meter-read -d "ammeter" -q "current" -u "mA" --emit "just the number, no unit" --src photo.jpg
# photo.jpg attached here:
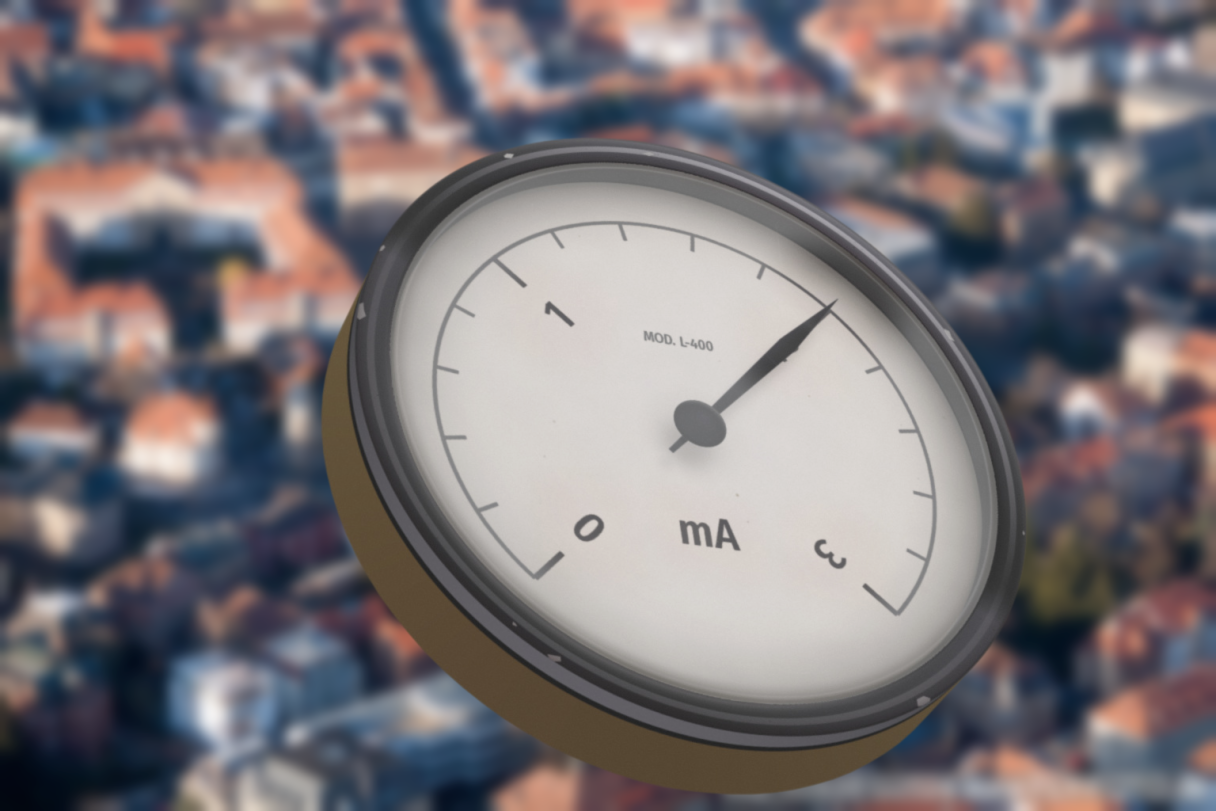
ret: 2
